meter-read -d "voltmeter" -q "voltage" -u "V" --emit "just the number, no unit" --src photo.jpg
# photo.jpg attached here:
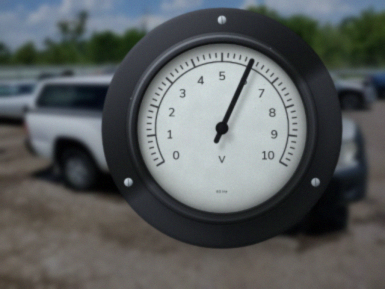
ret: 6
